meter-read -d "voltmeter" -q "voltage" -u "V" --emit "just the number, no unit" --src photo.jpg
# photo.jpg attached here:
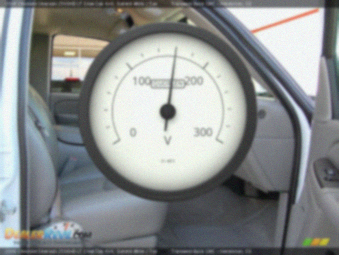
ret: 160
